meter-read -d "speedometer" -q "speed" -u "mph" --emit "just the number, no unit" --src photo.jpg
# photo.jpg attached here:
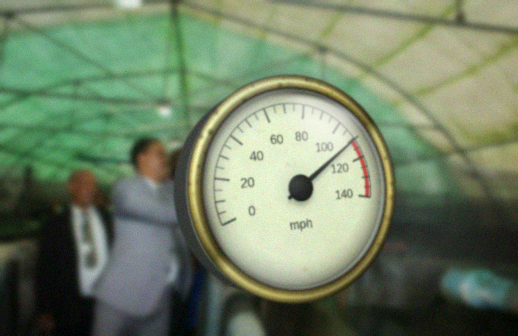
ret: 110
